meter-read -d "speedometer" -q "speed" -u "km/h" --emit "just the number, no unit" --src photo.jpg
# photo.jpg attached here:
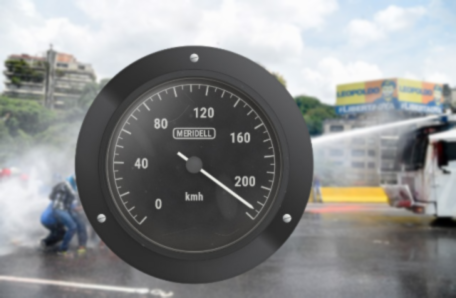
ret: 215
